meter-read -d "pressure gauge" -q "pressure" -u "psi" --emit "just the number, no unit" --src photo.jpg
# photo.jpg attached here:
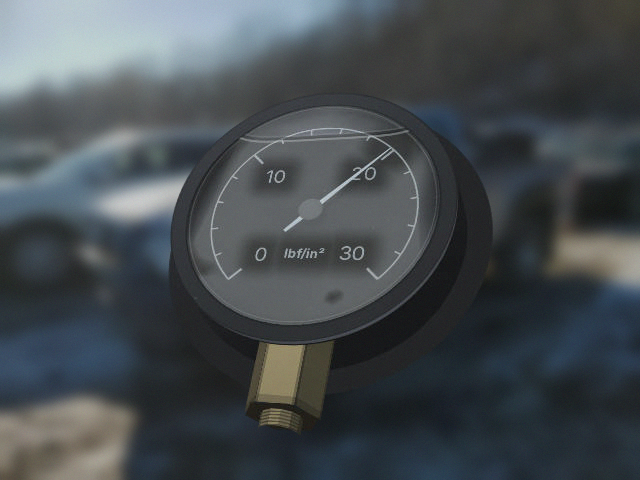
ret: 20
